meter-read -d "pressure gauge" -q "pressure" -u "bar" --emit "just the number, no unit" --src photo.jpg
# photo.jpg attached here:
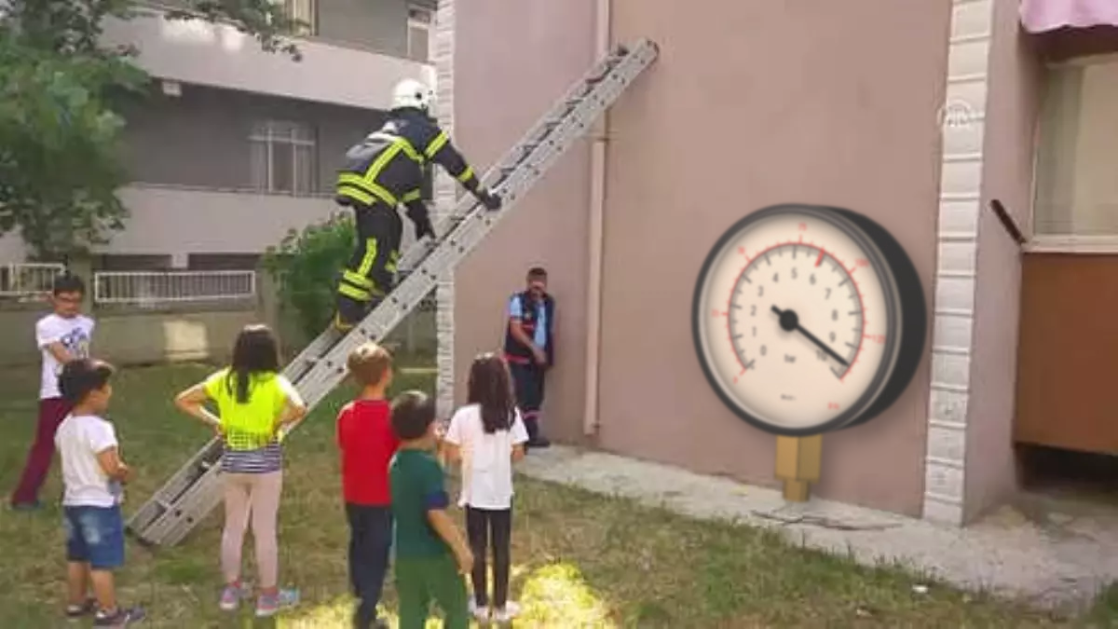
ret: 9.5
